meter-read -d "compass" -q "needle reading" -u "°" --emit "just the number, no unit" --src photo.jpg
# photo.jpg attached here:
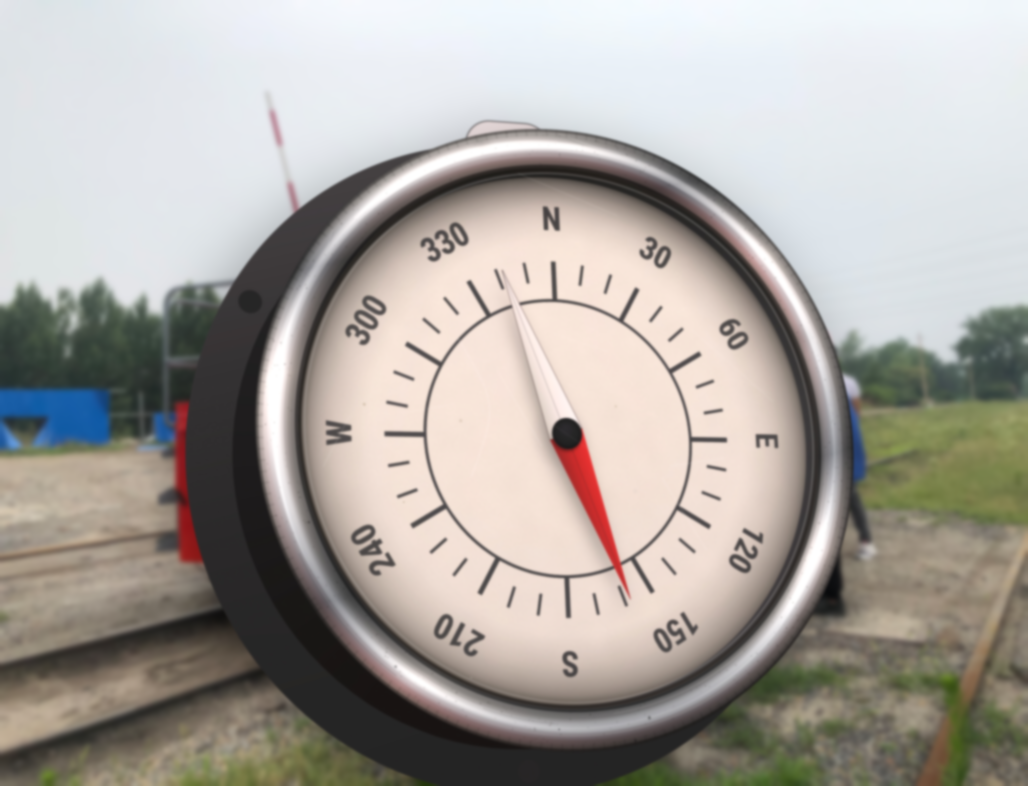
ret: 160
